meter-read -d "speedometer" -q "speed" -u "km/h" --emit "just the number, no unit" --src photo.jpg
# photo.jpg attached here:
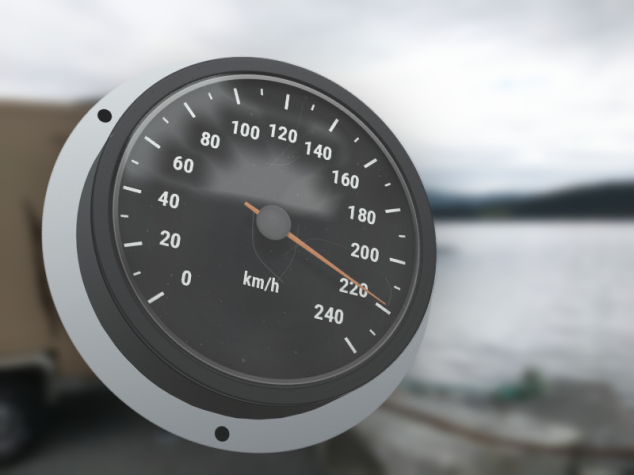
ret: 220
